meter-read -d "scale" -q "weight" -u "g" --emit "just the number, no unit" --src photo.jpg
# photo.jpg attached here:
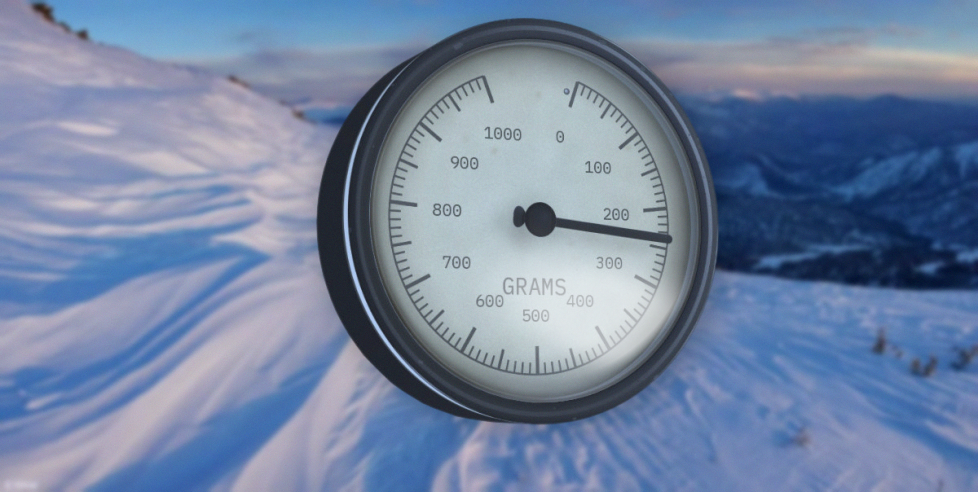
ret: 240
